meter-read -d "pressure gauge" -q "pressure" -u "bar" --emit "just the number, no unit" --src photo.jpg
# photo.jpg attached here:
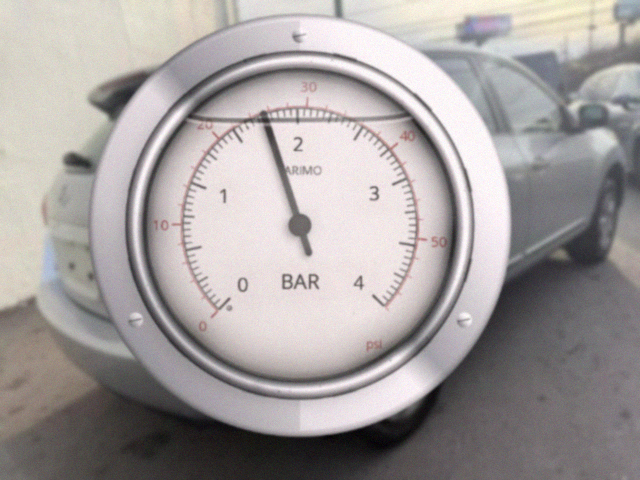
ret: 1.75
